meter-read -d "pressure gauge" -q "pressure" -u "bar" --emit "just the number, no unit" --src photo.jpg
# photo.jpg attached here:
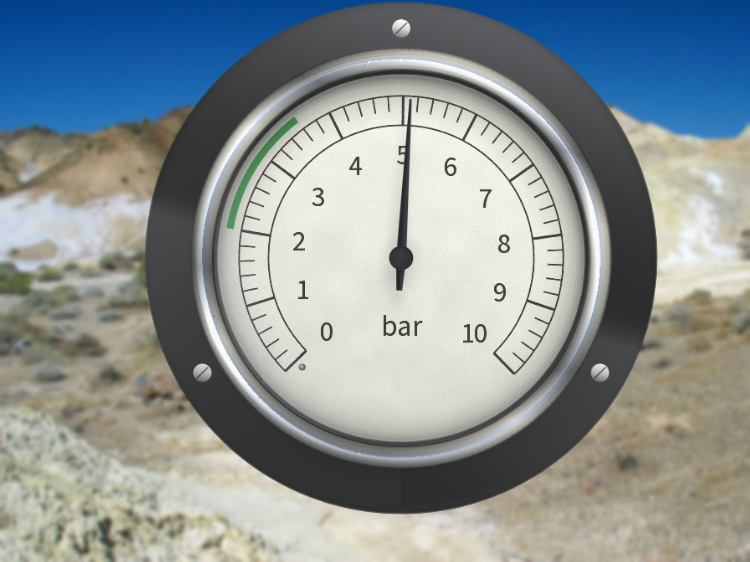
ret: 5.1
